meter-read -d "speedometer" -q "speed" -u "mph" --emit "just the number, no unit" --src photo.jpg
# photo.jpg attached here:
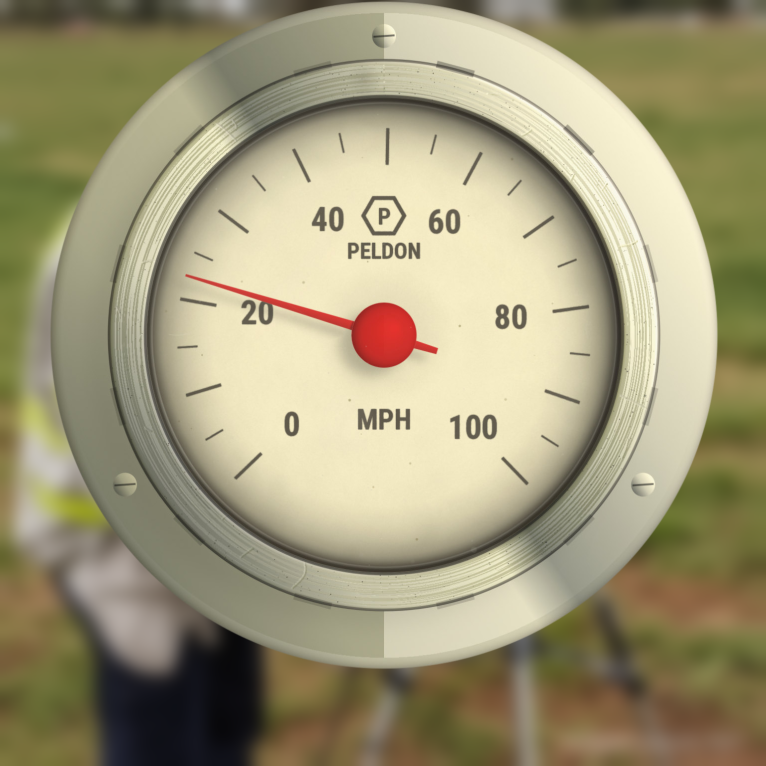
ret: 22.5
